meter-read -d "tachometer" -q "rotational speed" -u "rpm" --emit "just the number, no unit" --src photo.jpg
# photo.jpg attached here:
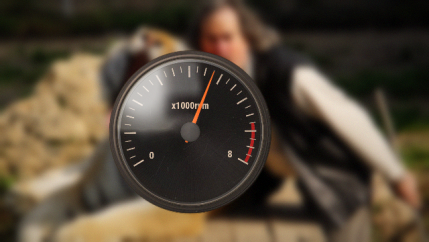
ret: 4750
